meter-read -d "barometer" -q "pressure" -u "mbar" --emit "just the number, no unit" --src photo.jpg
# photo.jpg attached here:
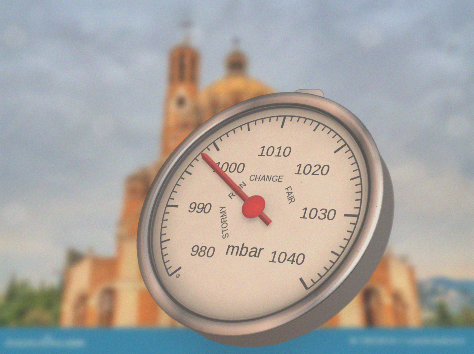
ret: 998
